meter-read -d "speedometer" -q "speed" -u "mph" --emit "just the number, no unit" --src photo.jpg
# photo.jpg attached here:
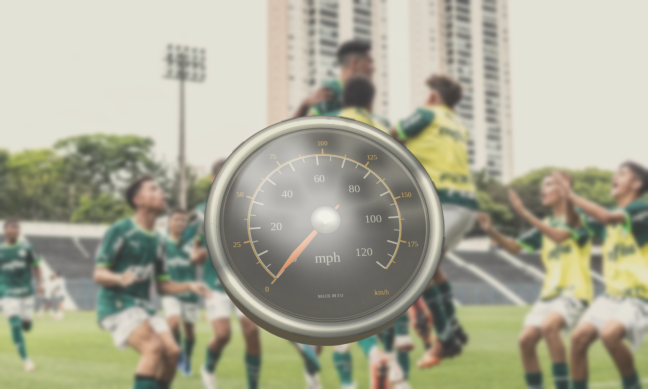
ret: 0
